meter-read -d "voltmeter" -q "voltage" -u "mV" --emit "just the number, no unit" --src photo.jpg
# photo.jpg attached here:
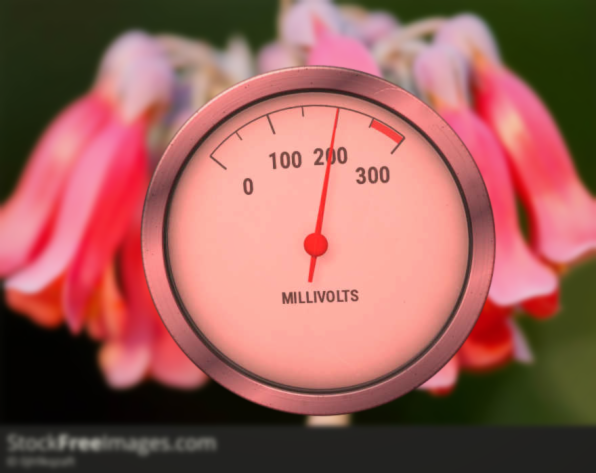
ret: 200
